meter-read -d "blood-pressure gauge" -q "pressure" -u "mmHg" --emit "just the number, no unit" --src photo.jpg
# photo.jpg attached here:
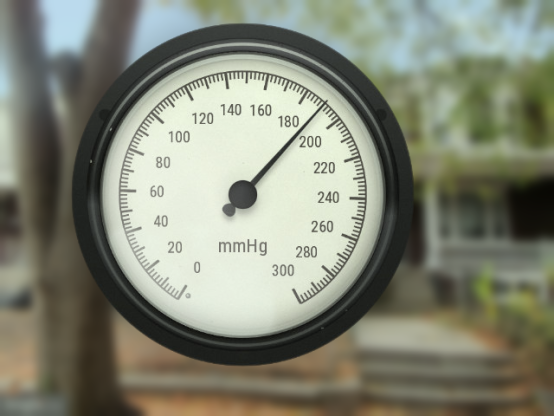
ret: 190
